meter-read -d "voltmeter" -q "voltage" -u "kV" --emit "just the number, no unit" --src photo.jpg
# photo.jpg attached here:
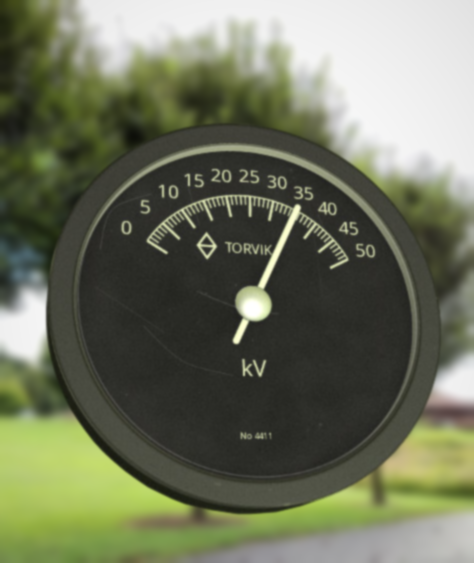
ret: 35
